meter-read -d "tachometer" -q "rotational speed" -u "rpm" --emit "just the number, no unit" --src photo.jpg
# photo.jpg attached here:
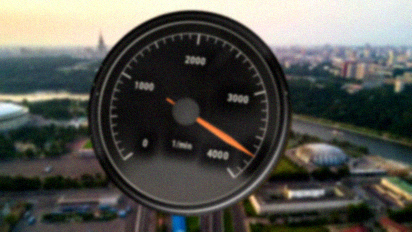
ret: 3700
